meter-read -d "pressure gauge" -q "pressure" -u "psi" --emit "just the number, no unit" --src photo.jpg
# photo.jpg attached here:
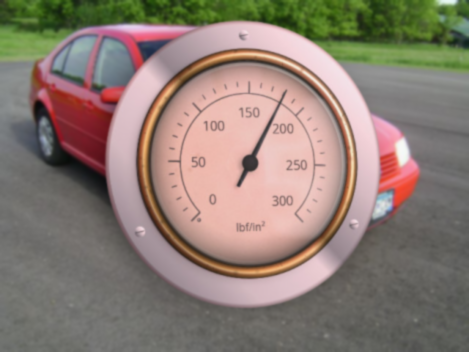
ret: 180
